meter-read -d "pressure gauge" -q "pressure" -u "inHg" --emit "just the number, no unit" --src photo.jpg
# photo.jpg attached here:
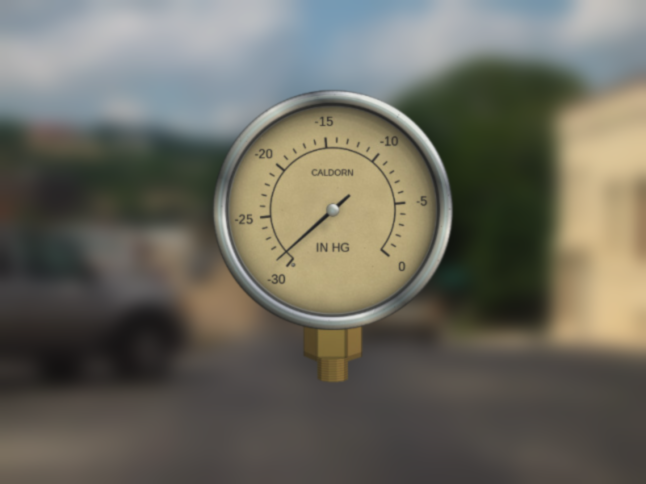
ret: -29
